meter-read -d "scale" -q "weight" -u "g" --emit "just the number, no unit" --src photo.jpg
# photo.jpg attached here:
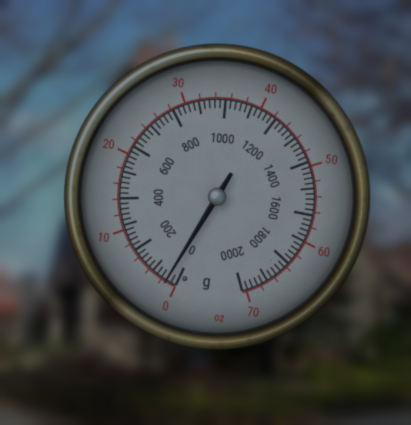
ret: 40
